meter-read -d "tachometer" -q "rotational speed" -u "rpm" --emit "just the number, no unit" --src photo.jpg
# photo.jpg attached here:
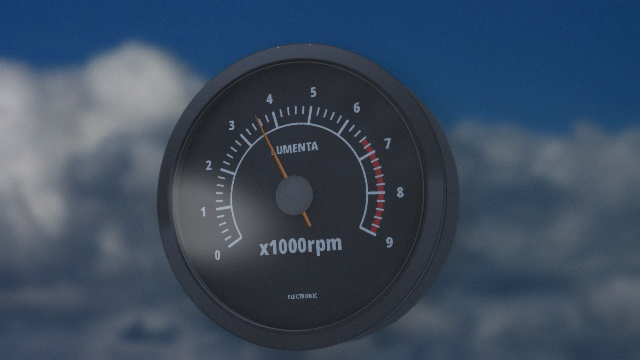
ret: 3600
